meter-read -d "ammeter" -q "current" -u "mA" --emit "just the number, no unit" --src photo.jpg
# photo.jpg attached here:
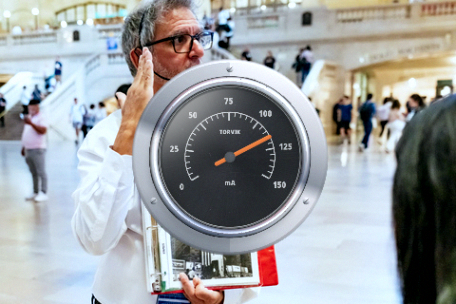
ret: 115
